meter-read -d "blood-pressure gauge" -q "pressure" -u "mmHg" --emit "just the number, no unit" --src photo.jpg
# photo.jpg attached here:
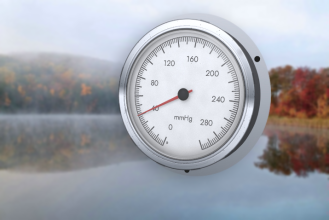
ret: 40
